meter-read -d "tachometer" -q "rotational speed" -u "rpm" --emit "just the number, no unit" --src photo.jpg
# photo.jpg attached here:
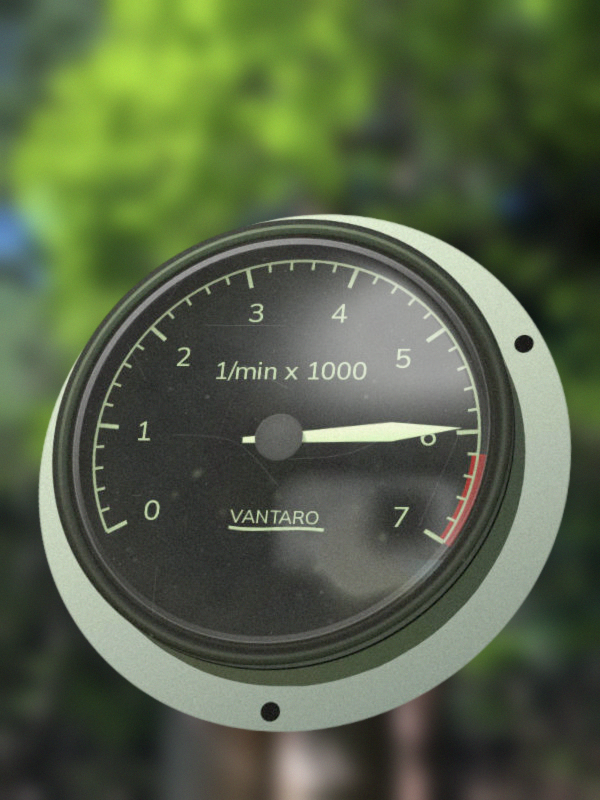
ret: 6000
